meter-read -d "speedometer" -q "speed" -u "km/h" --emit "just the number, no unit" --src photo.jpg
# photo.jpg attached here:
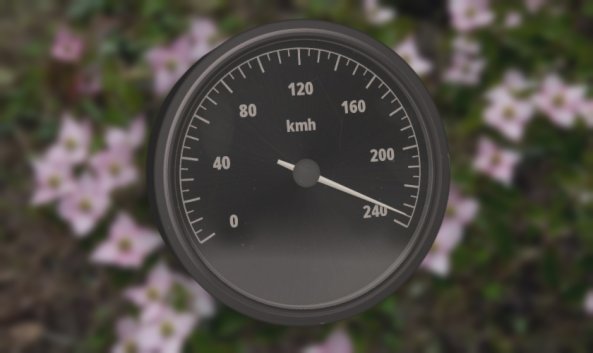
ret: 235
